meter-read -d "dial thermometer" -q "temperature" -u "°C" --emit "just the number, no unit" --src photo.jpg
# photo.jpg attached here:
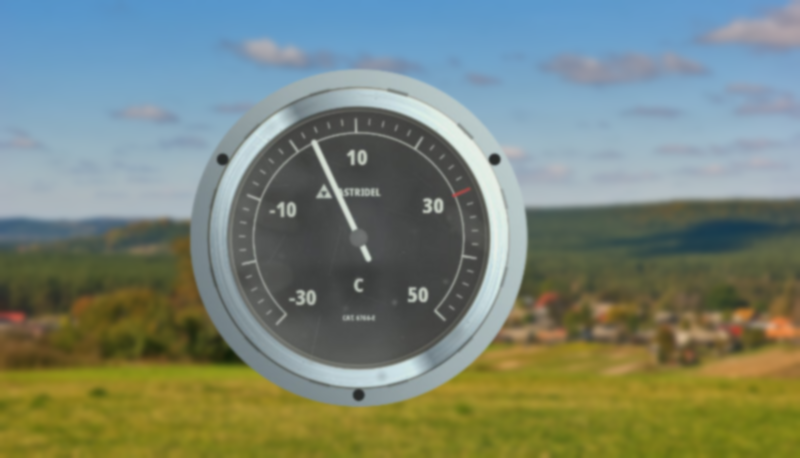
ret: 3
